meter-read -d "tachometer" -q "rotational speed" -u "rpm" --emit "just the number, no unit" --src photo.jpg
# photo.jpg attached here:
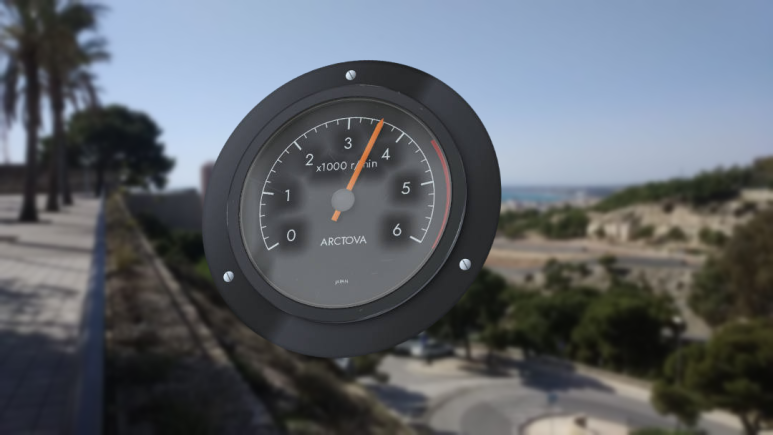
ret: 3600
